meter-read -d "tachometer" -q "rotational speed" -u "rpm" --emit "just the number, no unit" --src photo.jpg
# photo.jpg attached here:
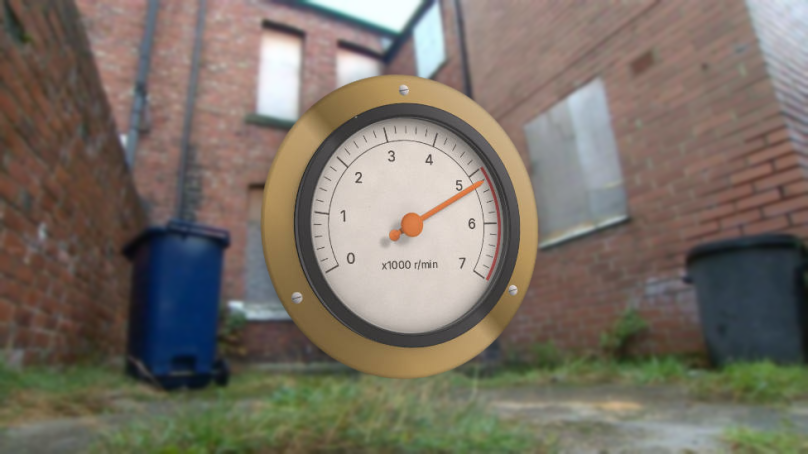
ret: 5200
